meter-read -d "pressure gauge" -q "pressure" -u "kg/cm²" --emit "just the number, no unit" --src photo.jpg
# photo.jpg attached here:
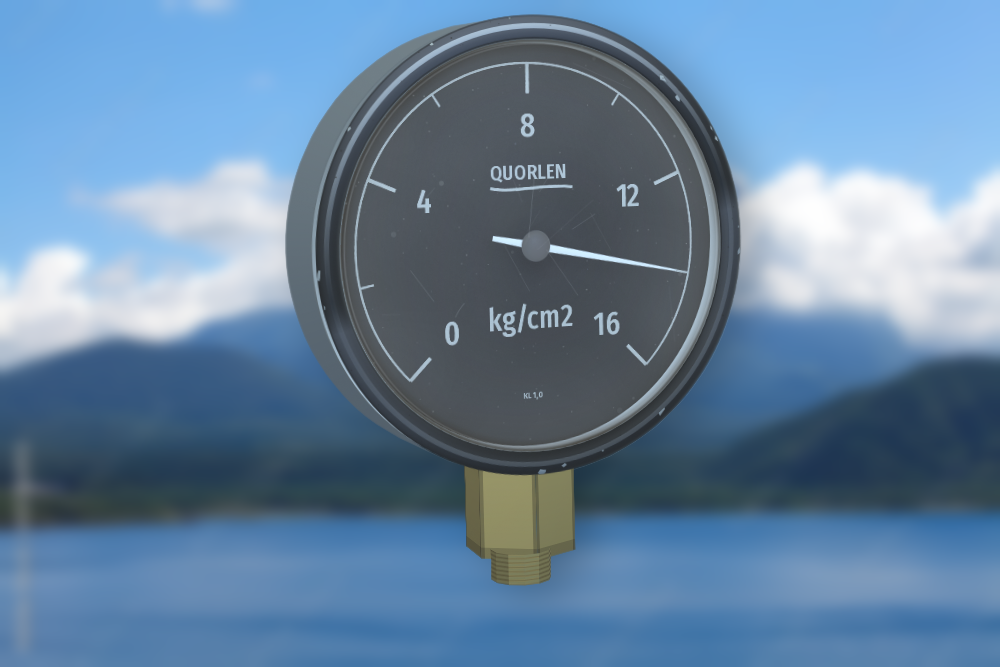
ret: 14
